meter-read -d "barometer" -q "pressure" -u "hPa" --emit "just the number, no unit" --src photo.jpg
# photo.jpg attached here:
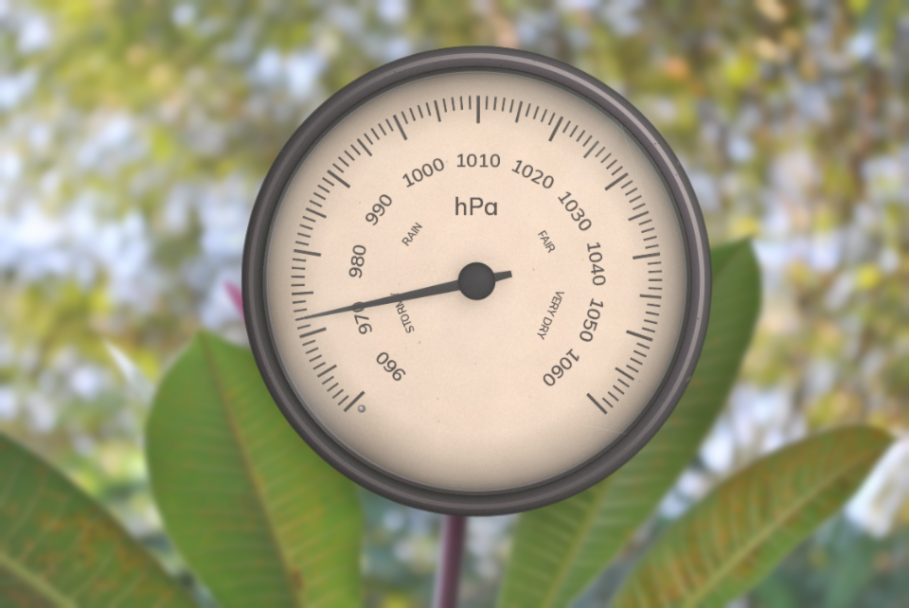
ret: 972
